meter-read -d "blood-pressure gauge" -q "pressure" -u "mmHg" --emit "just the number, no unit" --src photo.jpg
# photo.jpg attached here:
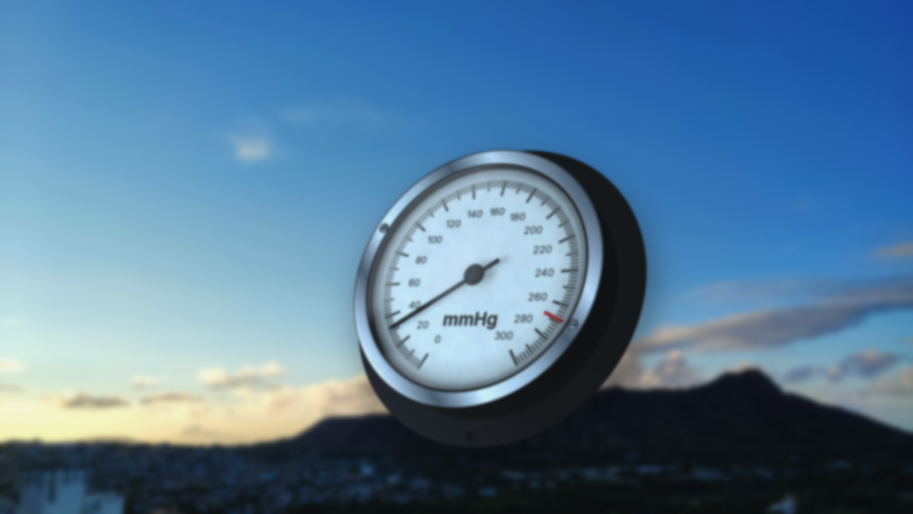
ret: 30
